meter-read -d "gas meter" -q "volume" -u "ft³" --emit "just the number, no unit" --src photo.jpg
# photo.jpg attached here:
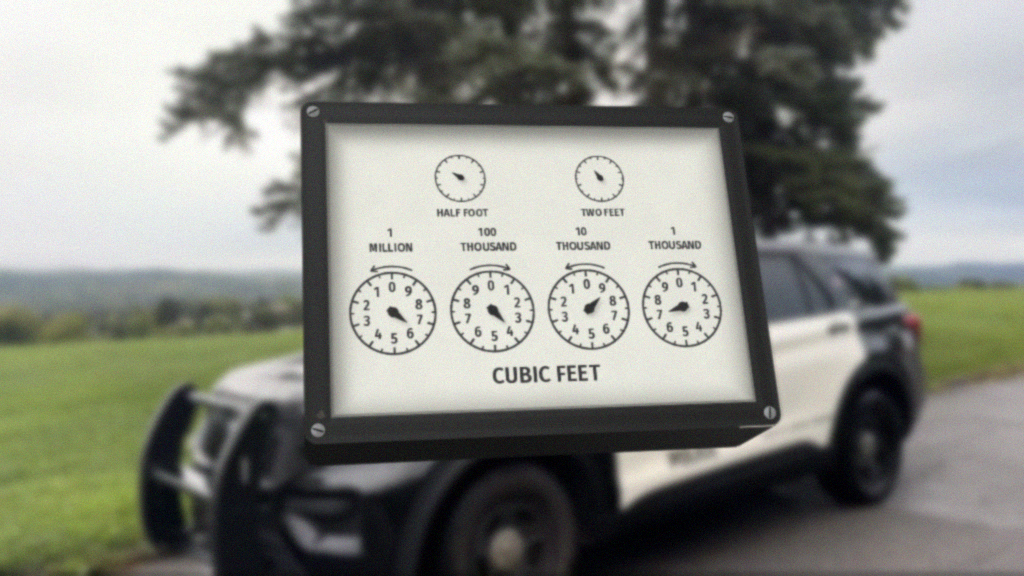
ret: 638700
